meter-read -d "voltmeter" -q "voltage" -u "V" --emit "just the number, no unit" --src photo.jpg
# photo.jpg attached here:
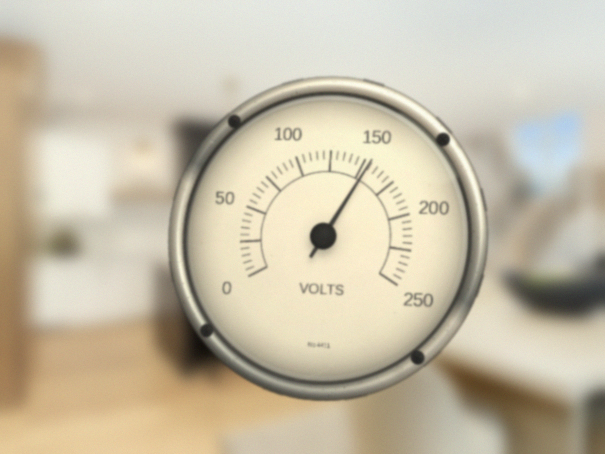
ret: 155
